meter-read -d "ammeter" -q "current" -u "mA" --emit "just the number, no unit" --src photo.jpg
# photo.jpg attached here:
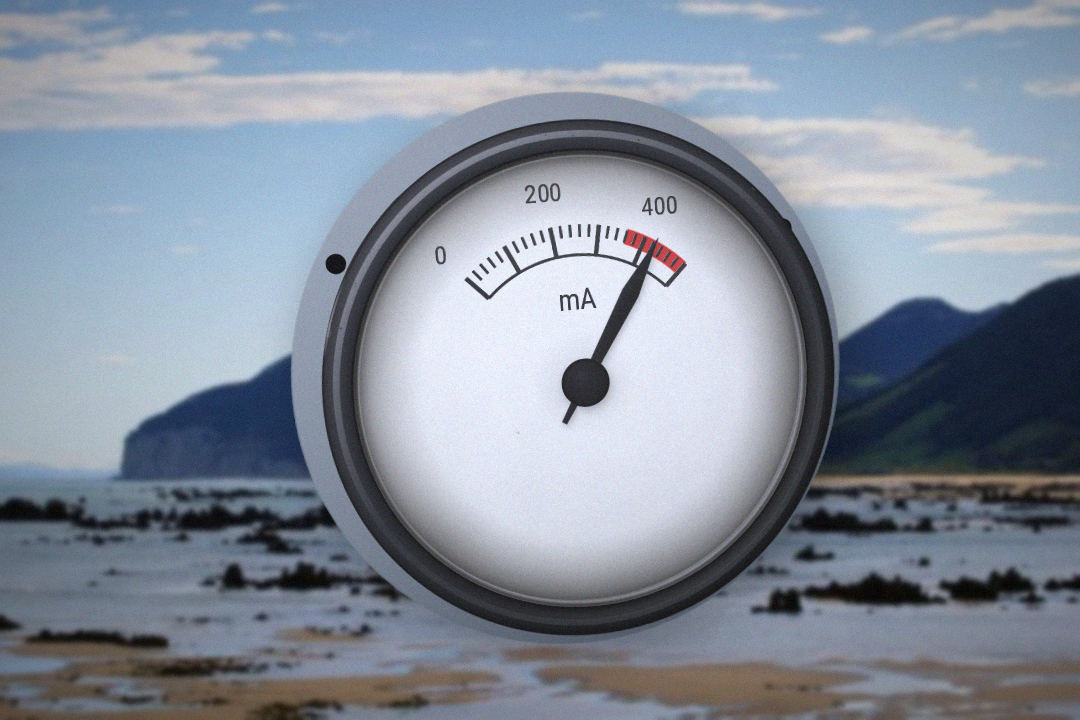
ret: 420
